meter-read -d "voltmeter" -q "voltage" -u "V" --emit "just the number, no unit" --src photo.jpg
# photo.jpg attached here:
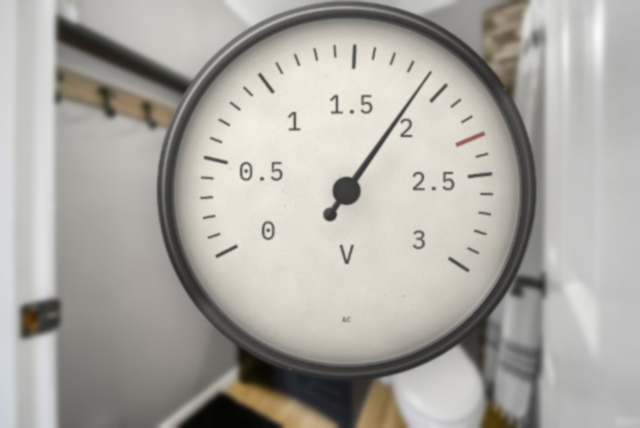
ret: 1.9
